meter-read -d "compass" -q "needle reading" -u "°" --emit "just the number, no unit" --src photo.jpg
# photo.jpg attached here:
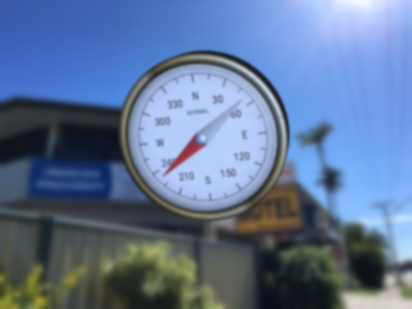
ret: 232.5
